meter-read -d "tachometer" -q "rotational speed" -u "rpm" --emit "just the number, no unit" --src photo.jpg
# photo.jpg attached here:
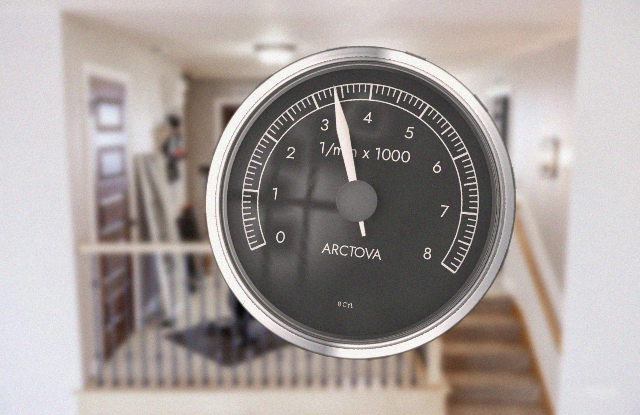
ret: 3400
